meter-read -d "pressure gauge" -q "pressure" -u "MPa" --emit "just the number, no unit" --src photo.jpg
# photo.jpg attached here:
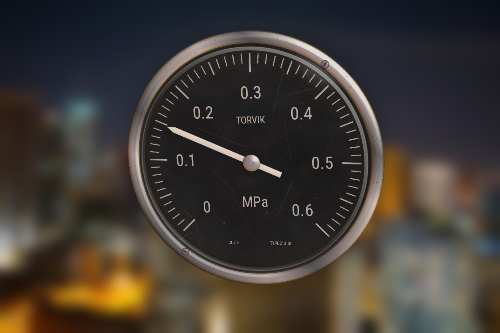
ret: 0.15
